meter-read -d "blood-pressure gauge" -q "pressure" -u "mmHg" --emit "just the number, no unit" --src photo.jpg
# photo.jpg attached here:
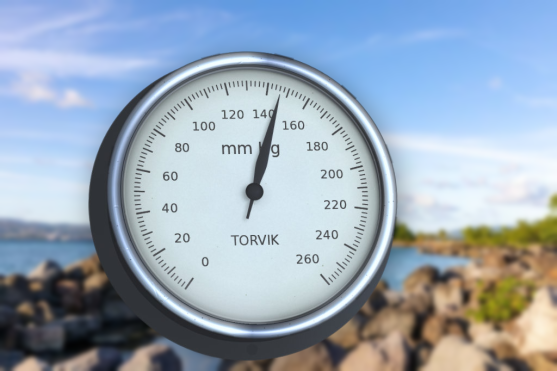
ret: 146
